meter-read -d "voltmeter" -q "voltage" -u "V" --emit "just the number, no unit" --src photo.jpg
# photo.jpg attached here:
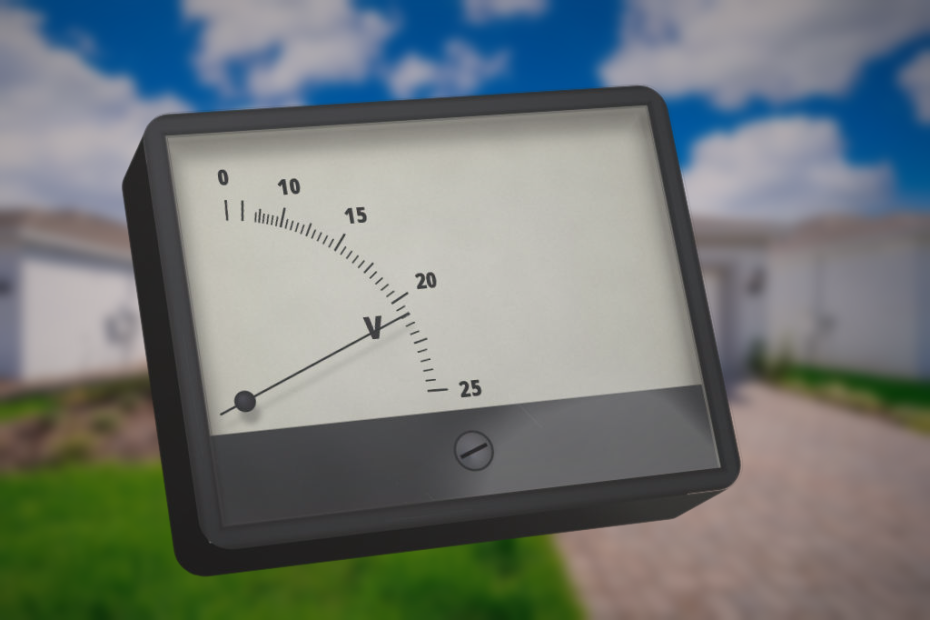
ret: 21
